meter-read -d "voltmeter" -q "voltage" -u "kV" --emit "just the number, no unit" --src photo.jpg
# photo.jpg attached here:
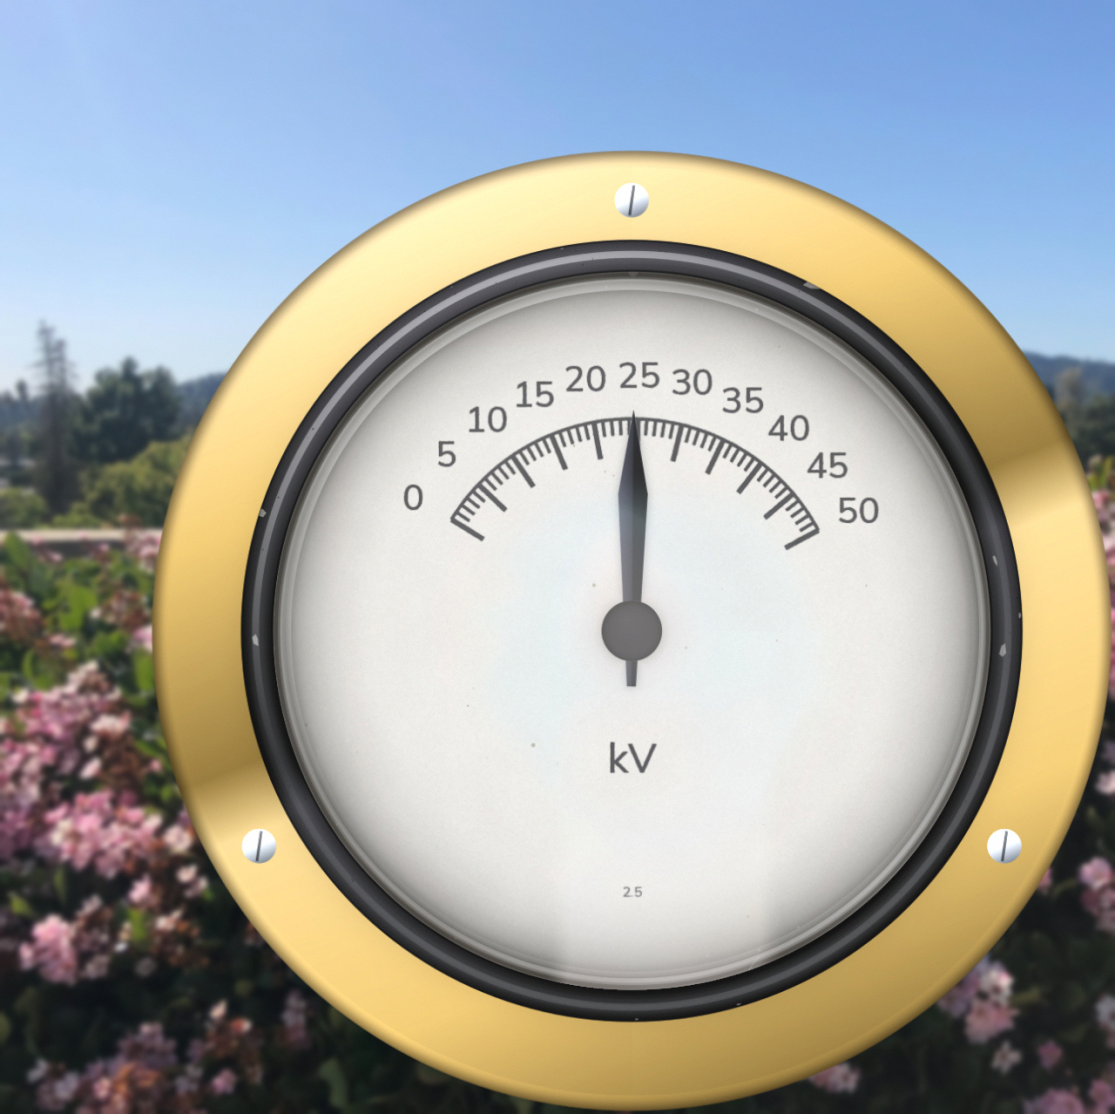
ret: 24.5
